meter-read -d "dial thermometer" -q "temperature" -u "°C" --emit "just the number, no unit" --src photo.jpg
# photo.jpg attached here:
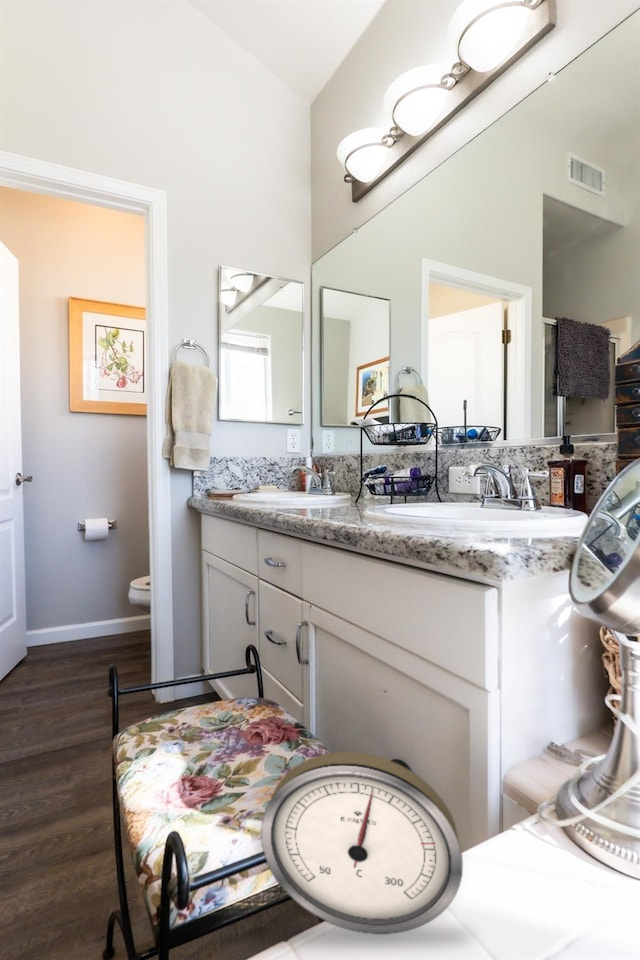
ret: 185
